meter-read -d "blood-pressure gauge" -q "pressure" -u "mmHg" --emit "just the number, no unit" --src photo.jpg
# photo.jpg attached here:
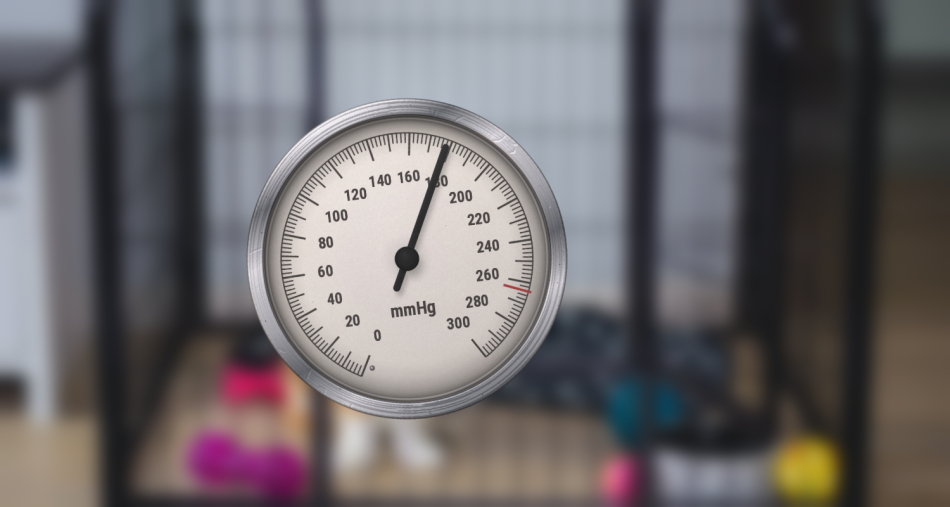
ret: 178
